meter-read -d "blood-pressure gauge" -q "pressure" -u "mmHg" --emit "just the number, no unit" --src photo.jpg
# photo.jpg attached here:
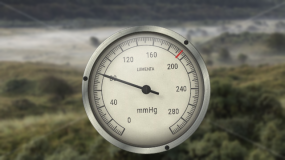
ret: 80
